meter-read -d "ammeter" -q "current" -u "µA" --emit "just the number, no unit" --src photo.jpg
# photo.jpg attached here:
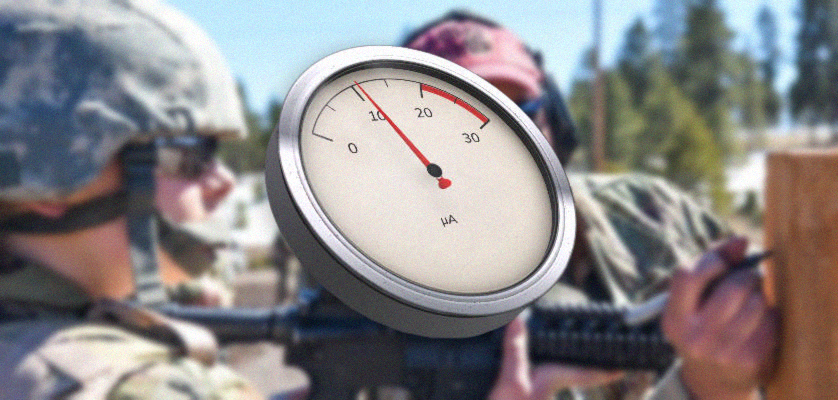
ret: 10
